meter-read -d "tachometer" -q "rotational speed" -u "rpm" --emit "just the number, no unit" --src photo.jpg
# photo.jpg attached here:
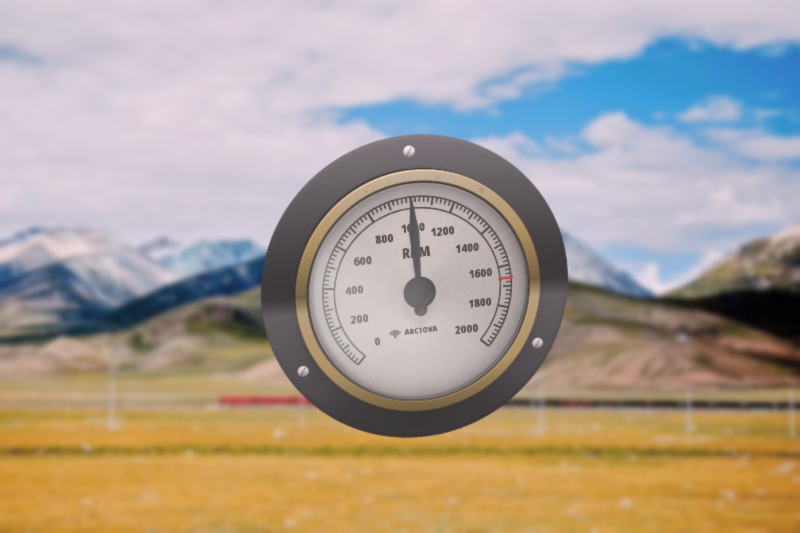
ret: 1000
